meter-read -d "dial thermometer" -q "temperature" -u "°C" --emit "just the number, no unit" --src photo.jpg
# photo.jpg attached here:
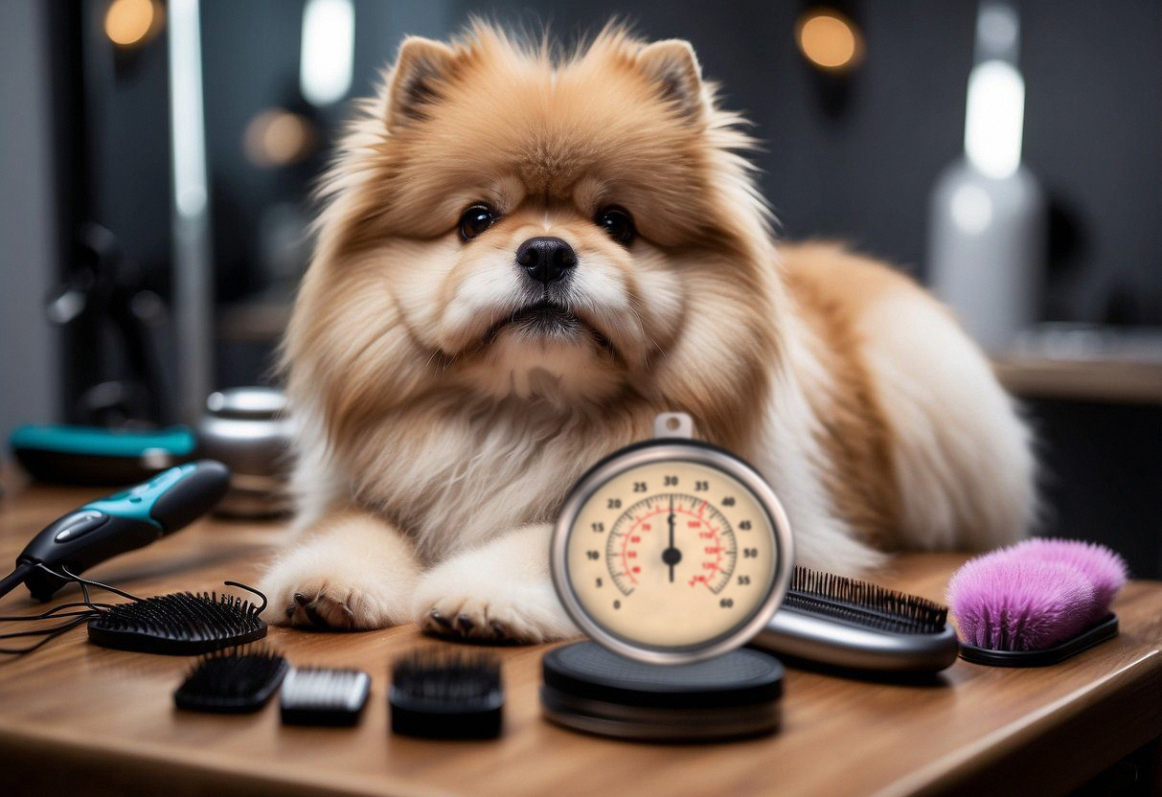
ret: 30
